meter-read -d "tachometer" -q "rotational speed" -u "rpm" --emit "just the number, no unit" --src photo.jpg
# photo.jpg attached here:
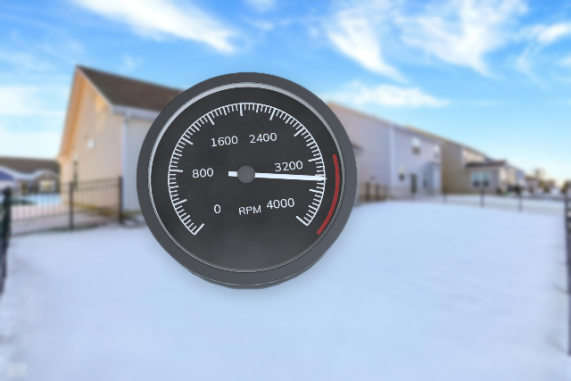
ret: 3450
